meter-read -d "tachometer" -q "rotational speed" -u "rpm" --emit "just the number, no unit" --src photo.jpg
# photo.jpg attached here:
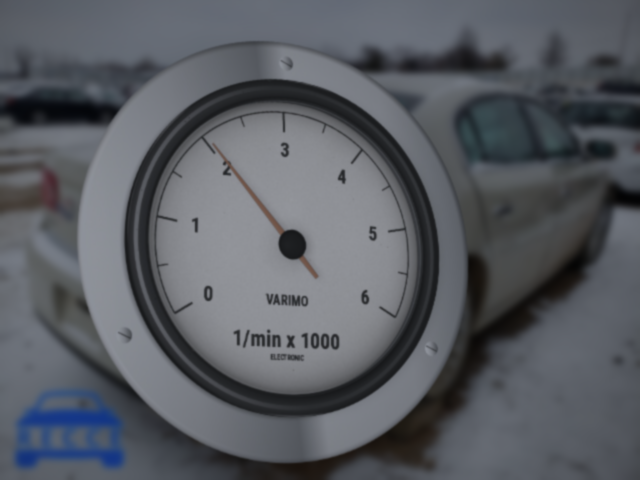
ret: 2000
